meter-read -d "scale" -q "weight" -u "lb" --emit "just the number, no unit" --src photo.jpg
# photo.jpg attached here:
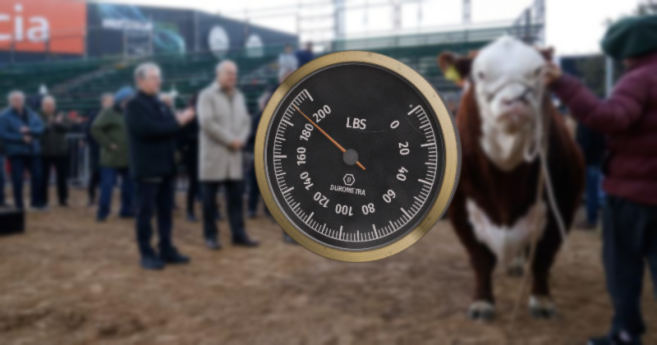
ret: 190
